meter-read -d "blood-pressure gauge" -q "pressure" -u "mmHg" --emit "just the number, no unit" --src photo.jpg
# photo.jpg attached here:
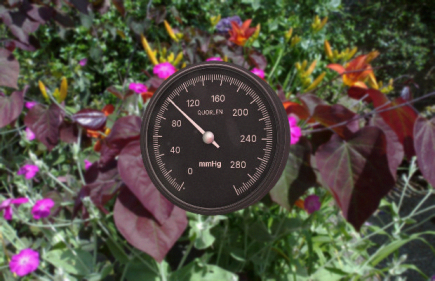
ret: 100
